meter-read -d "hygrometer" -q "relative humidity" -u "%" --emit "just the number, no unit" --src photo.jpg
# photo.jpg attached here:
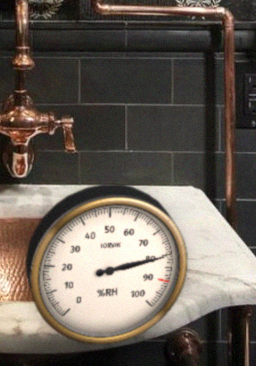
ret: 80
